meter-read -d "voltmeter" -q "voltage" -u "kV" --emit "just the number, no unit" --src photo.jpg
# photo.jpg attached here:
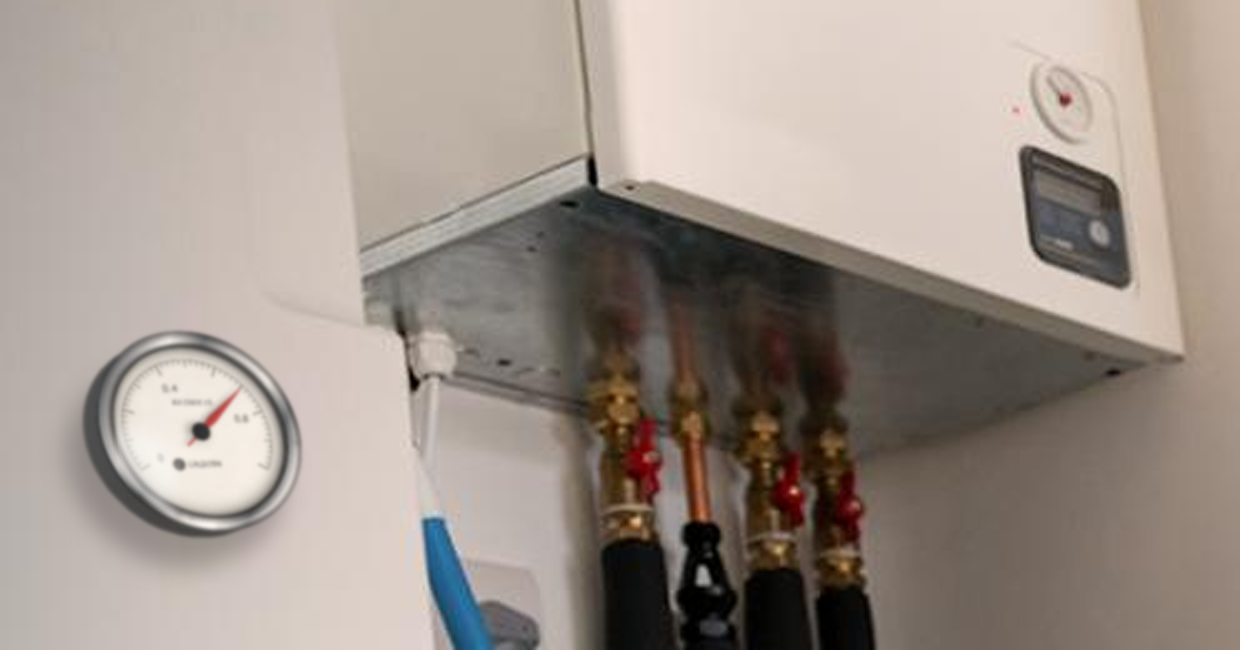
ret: 0.7
